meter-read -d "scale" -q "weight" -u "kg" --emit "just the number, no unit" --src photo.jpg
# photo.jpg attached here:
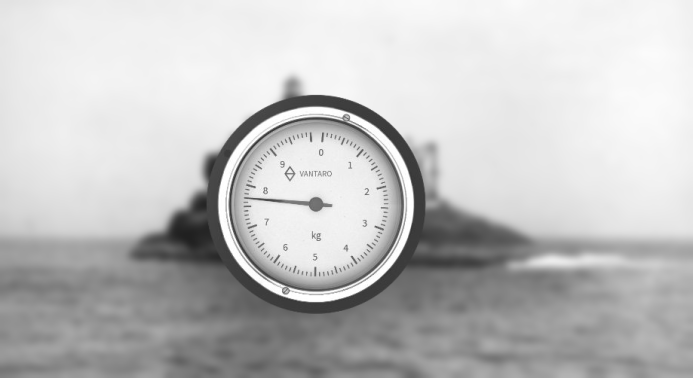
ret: 7.7
